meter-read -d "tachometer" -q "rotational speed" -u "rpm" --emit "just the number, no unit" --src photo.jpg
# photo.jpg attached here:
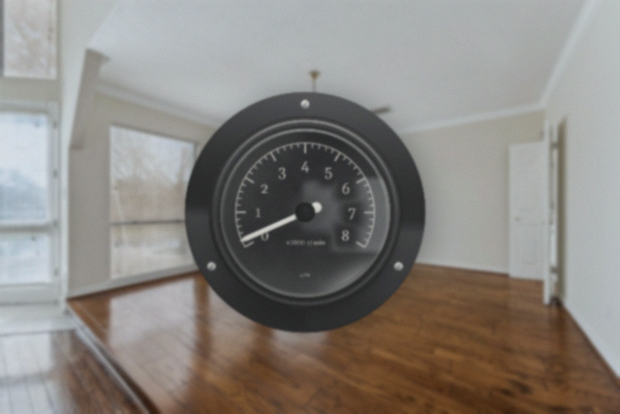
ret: 200
